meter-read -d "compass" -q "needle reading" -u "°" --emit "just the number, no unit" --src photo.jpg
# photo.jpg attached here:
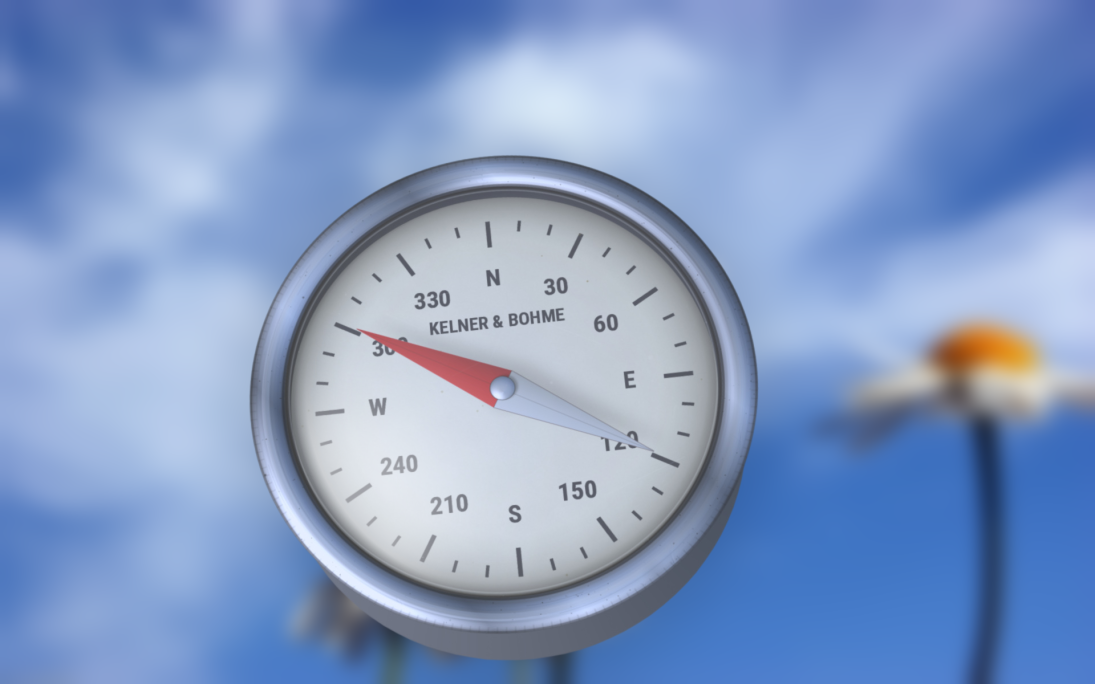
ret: 300
